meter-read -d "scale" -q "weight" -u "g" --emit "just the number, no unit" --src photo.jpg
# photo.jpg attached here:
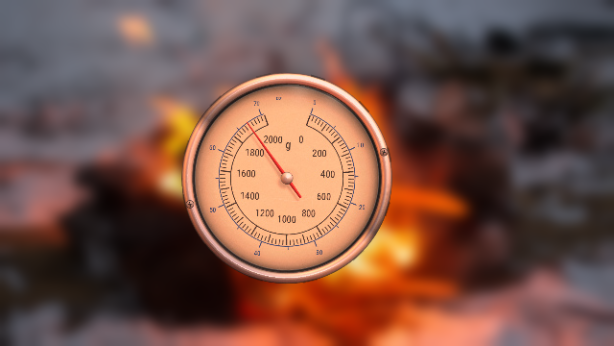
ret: 1900
